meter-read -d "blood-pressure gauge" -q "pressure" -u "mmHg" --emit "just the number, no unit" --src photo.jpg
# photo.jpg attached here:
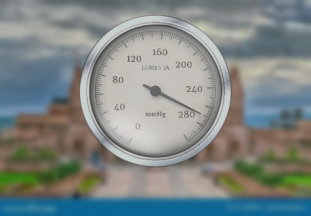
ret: 270
